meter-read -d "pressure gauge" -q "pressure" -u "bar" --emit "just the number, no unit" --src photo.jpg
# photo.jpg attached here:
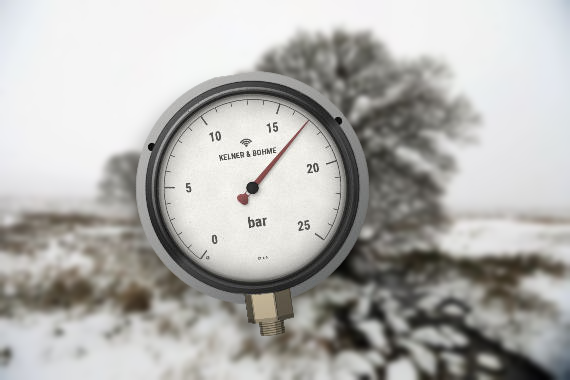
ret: 17
